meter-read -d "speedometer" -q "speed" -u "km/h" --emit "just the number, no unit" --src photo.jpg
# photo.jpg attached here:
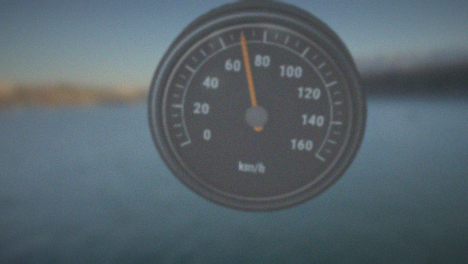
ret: 70
